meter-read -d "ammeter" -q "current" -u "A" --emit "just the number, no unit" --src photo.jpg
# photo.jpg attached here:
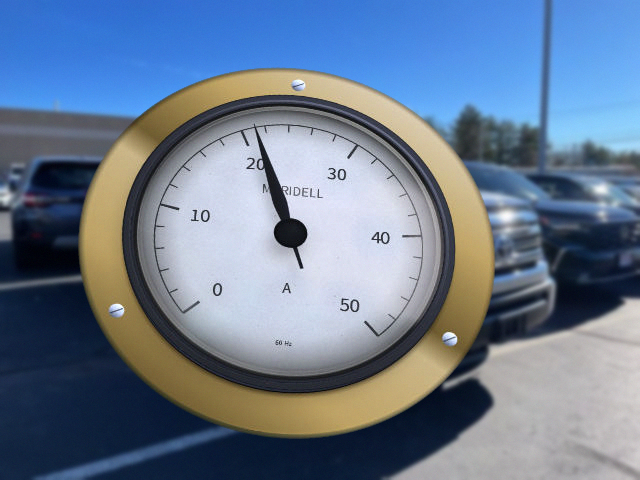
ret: 21
